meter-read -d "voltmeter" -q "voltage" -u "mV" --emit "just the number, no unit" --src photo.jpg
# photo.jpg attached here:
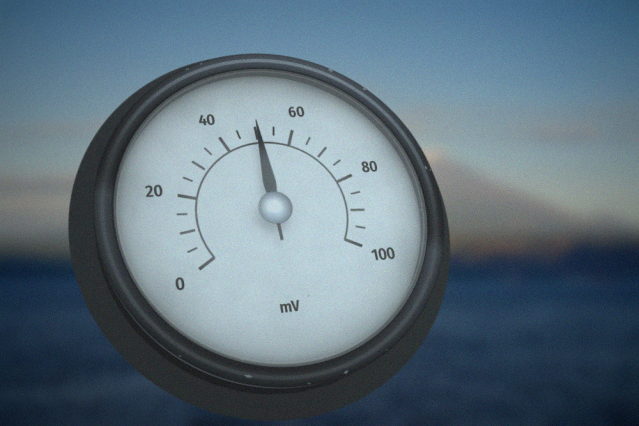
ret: 50
